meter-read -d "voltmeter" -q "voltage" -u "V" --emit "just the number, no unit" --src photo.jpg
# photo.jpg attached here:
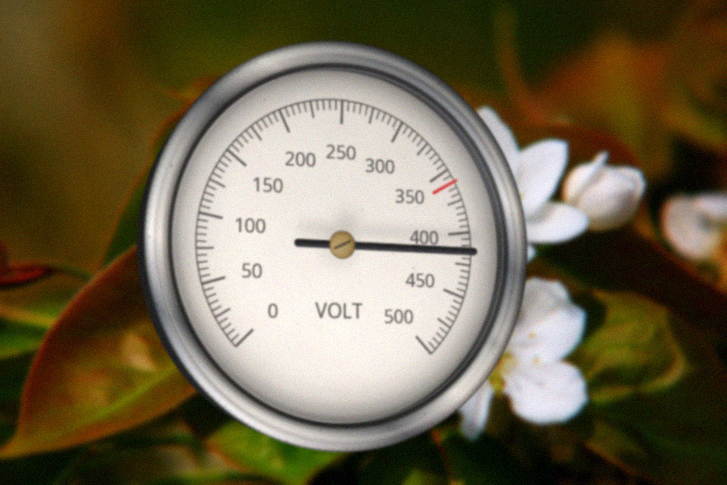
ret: 415
